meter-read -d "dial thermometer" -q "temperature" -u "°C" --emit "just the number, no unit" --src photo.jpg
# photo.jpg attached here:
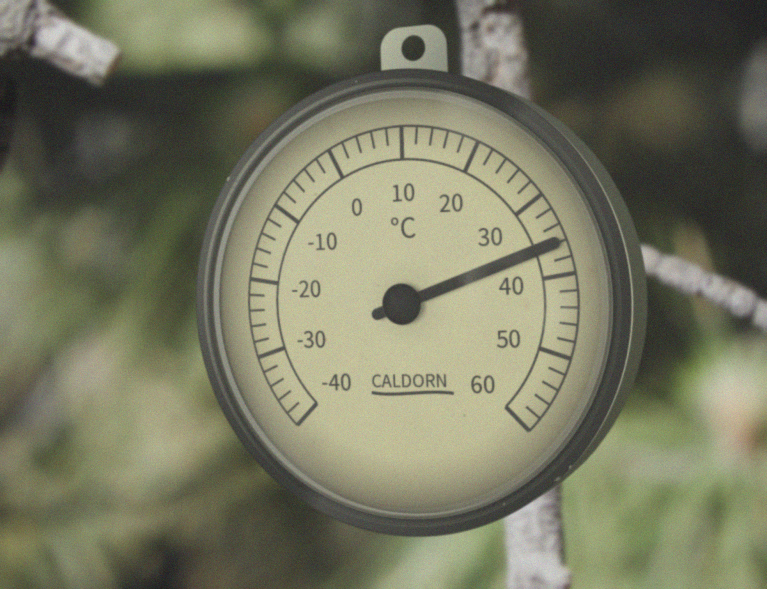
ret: 36
